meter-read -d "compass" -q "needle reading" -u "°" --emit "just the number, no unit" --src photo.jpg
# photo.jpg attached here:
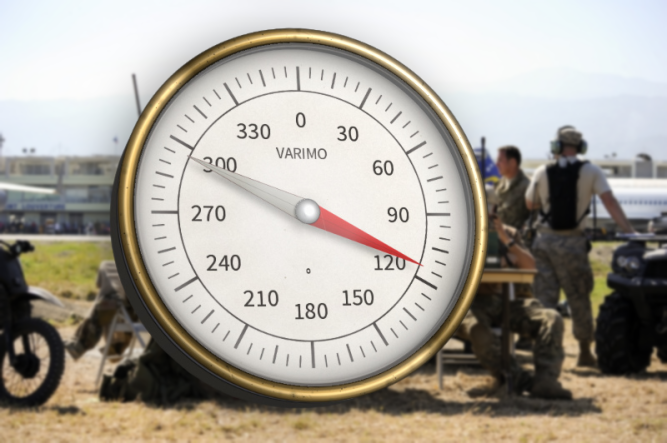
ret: 115
